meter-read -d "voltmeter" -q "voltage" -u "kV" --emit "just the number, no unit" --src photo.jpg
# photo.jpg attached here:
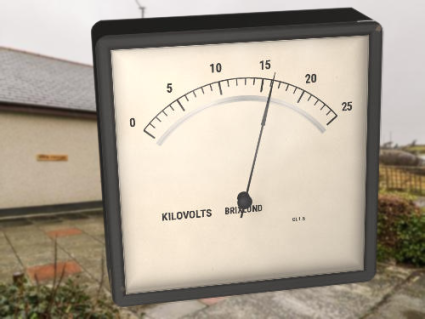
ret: 16
